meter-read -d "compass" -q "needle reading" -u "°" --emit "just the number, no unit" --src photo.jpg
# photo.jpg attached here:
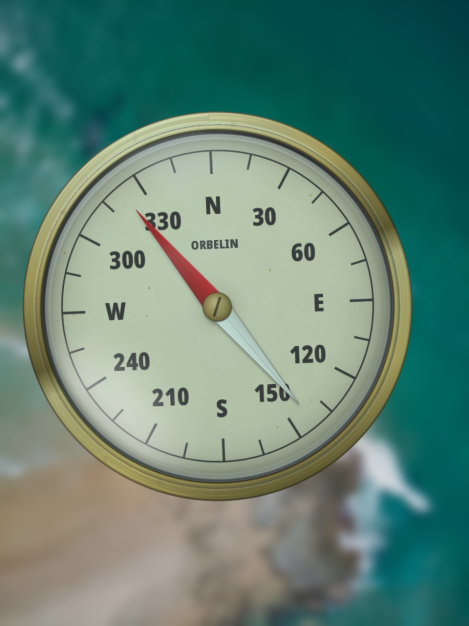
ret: 322.5
